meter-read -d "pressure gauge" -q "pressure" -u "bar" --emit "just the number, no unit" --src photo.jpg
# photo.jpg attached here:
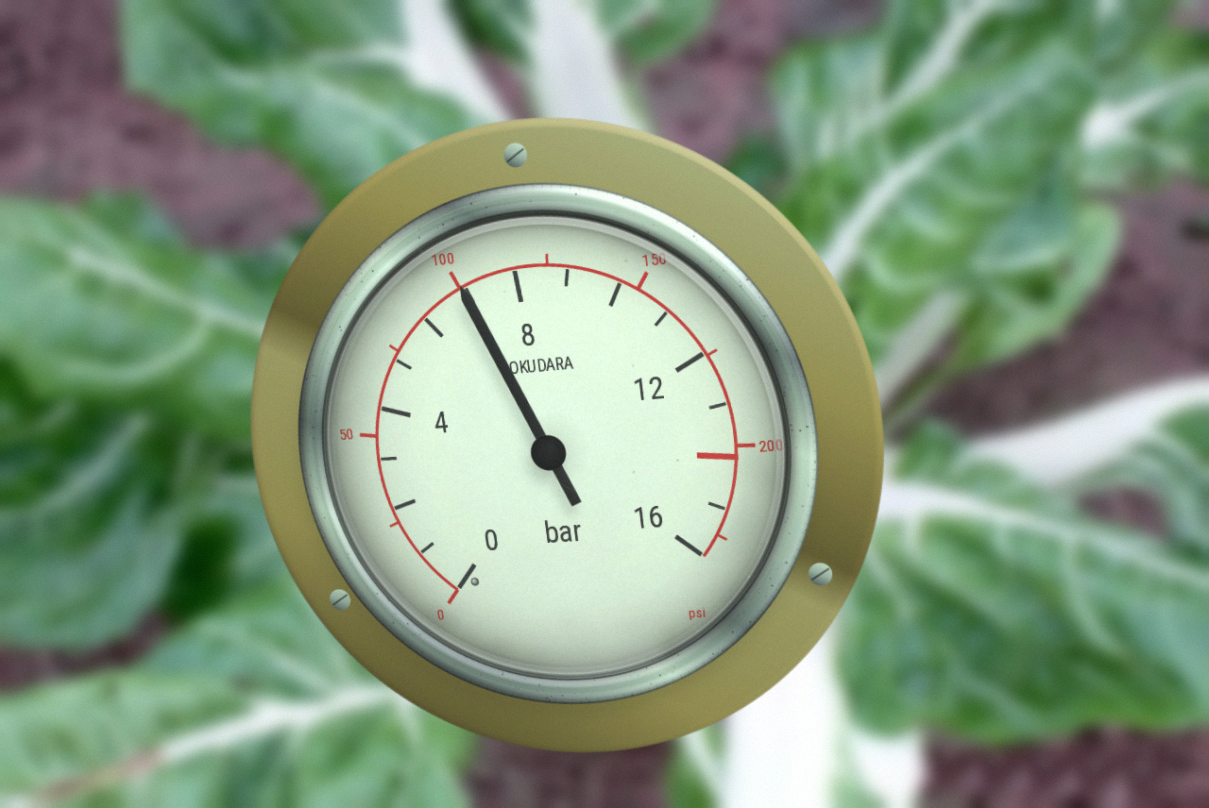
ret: 7
